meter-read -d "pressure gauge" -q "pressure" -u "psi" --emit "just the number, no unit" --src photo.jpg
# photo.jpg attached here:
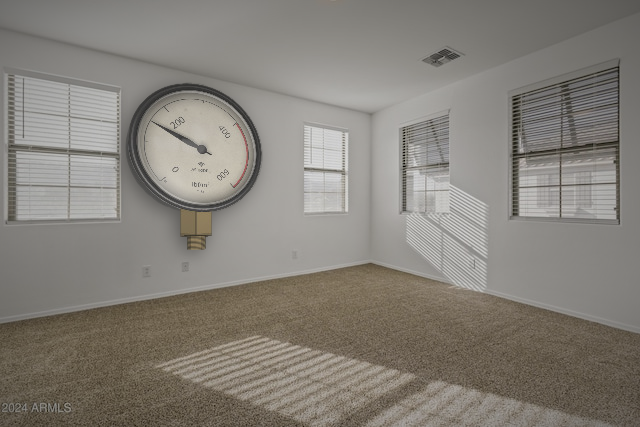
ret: 150
